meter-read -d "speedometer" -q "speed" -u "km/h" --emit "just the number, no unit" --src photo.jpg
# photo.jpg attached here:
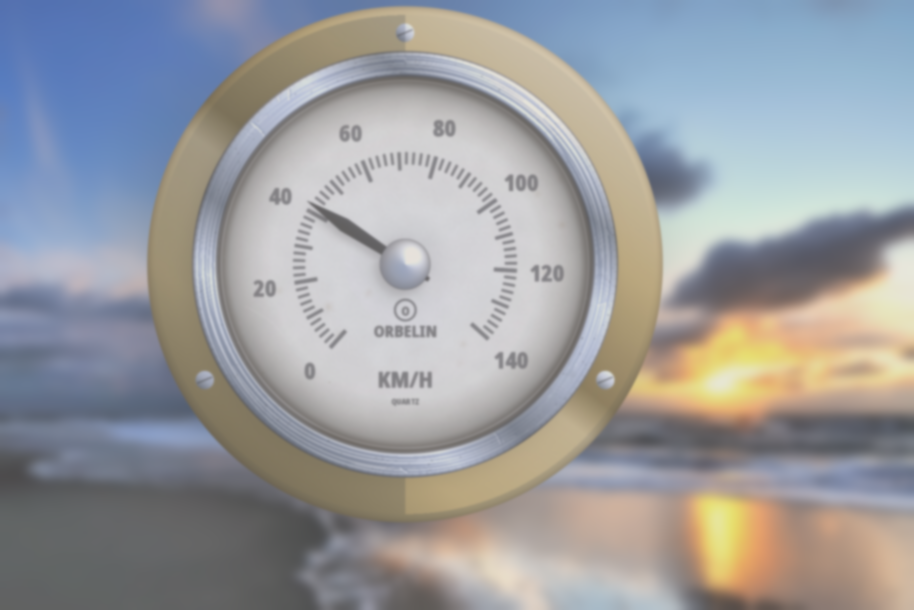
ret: 42
